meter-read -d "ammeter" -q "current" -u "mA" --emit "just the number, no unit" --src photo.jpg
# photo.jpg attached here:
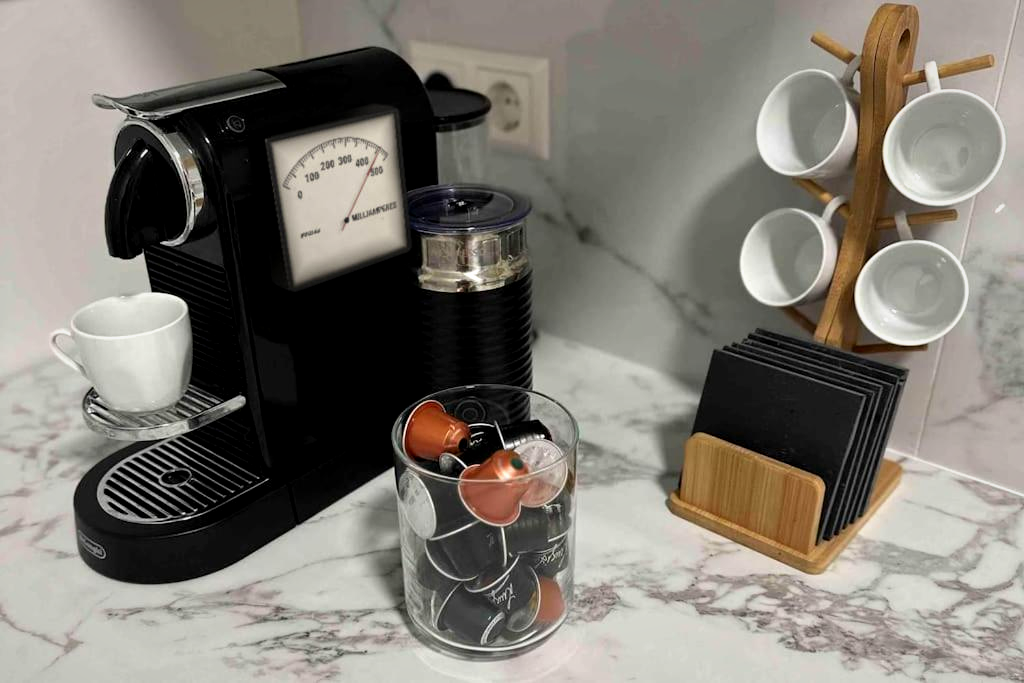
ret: 450
